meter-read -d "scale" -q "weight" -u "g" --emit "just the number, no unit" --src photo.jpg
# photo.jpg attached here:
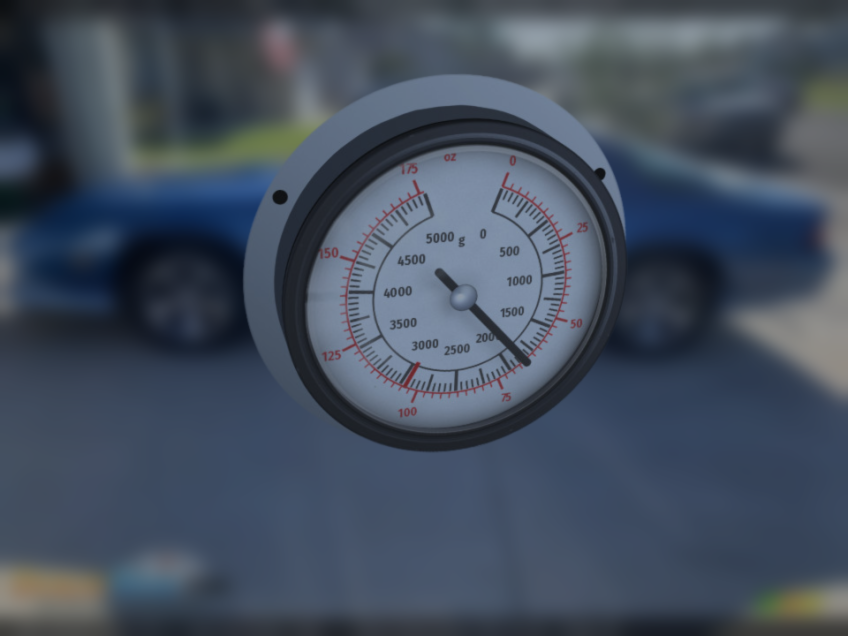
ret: 1850
